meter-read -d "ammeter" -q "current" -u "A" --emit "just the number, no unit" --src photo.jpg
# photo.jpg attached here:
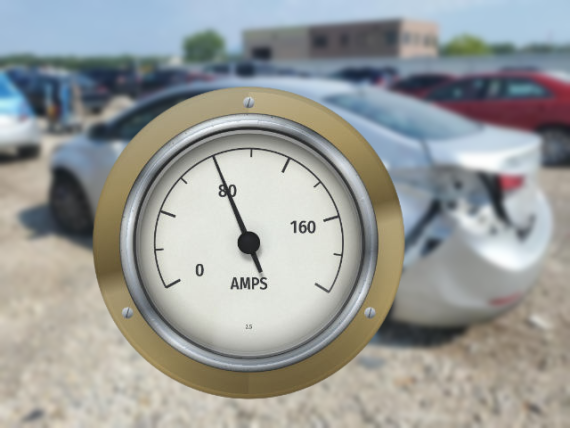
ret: 80
